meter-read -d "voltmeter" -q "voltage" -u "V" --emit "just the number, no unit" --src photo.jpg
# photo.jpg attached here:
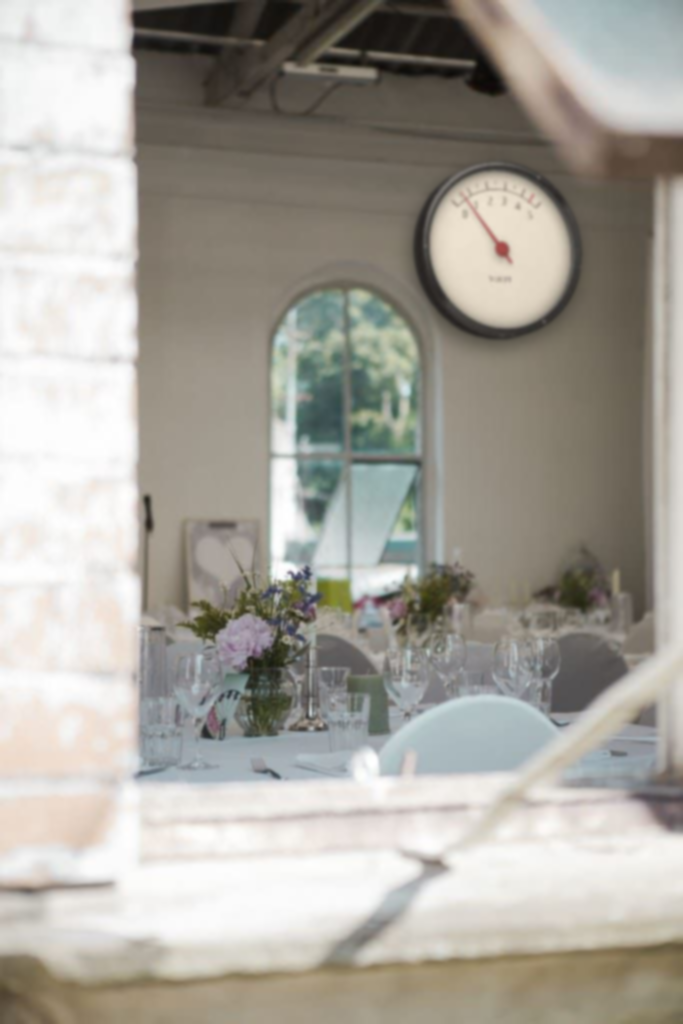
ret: 0.5
